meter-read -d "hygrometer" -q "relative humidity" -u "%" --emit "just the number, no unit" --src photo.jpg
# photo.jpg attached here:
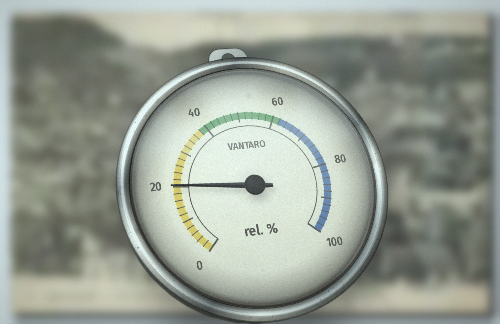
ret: 20
